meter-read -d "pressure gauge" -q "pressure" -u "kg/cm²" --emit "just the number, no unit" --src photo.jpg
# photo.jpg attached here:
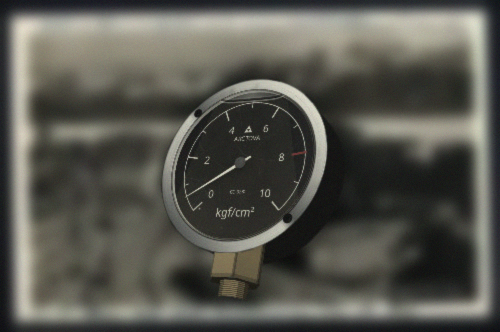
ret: 0.5
